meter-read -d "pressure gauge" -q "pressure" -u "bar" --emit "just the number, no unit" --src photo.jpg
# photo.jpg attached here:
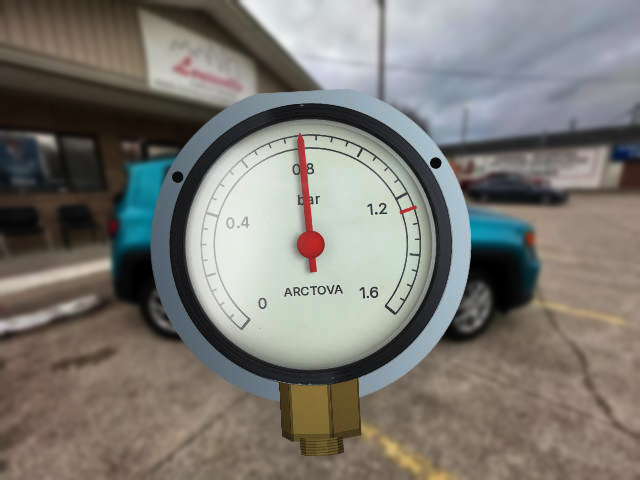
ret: 0.8
